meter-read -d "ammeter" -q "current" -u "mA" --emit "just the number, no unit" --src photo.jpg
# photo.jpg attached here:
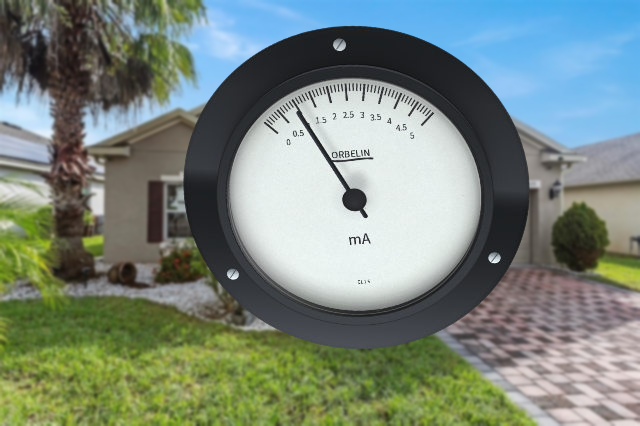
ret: 1
